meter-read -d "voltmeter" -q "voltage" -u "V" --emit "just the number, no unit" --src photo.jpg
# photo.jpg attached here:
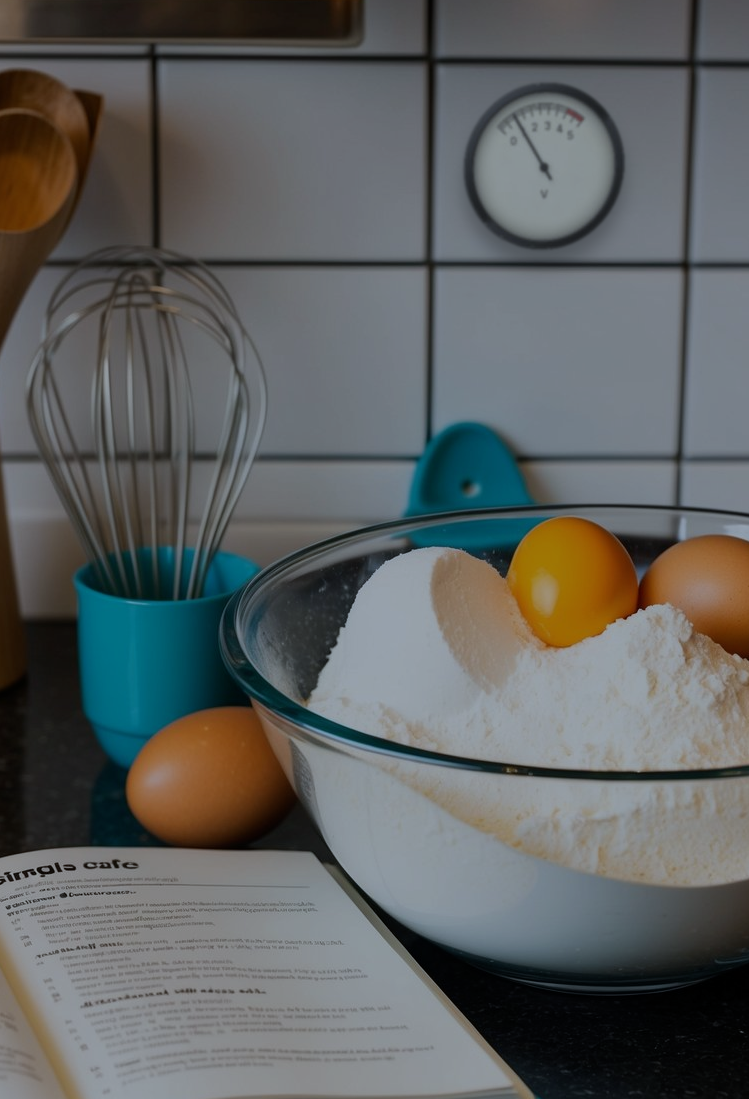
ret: 1
